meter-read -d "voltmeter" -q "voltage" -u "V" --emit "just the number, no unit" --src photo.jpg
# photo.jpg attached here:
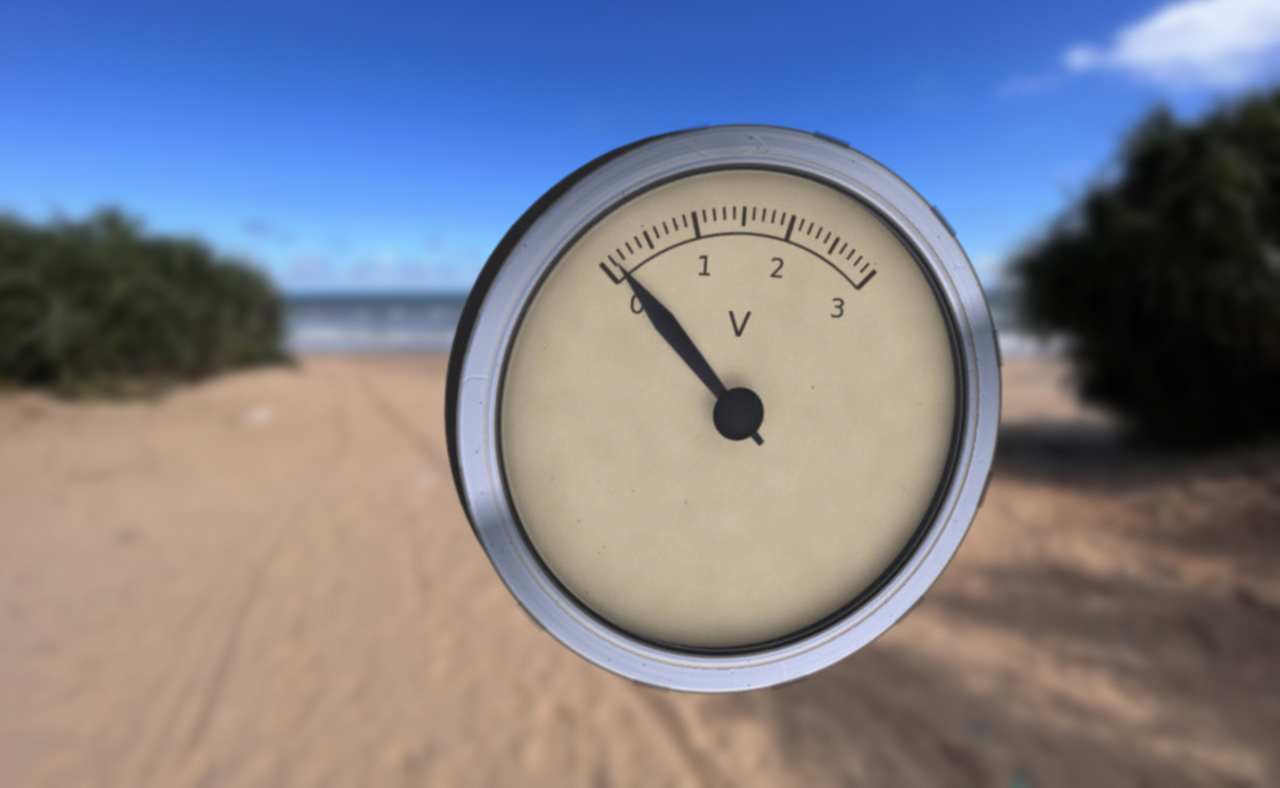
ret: 0.1
